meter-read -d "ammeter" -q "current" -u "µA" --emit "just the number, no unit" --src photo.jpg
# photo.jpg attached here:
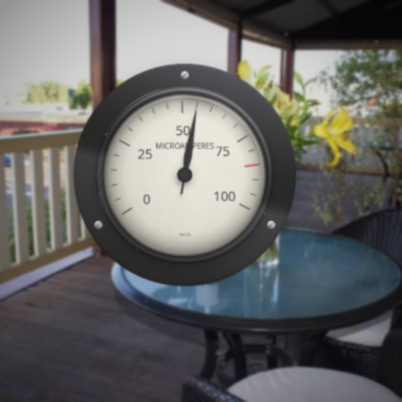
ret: 55
